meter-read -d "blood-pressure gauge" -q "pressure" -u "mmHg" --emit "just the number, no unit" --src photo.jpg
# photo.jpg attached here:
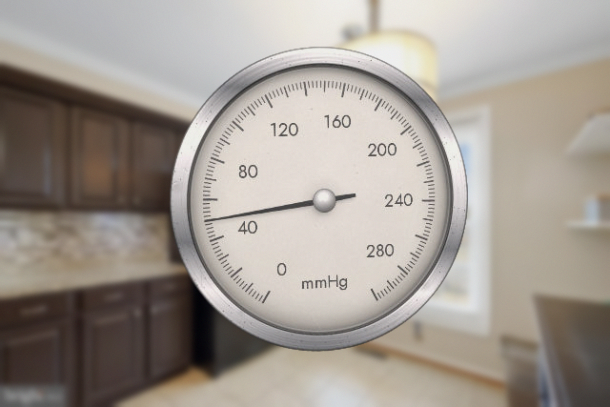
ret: 50
